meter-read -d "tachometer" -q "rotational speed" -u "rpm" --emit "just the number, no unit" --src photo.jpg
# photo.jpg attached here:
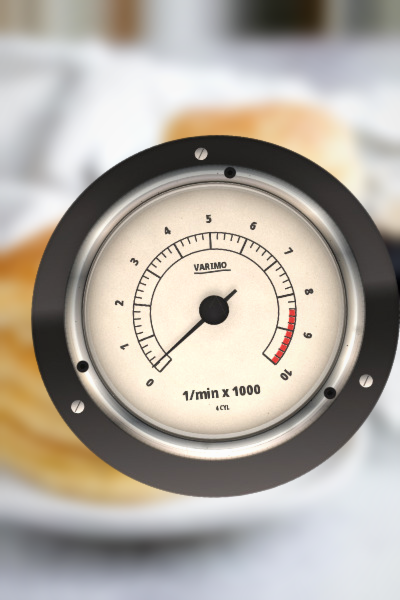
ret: 200
